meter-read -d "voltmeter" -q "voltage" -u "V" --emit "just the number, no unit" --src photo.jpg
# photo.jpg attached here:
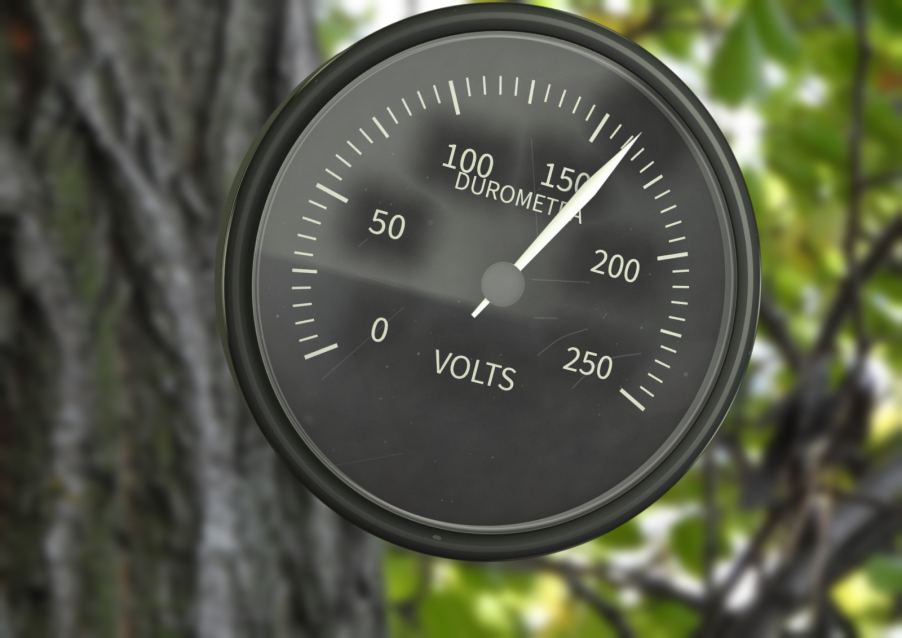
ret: 160
